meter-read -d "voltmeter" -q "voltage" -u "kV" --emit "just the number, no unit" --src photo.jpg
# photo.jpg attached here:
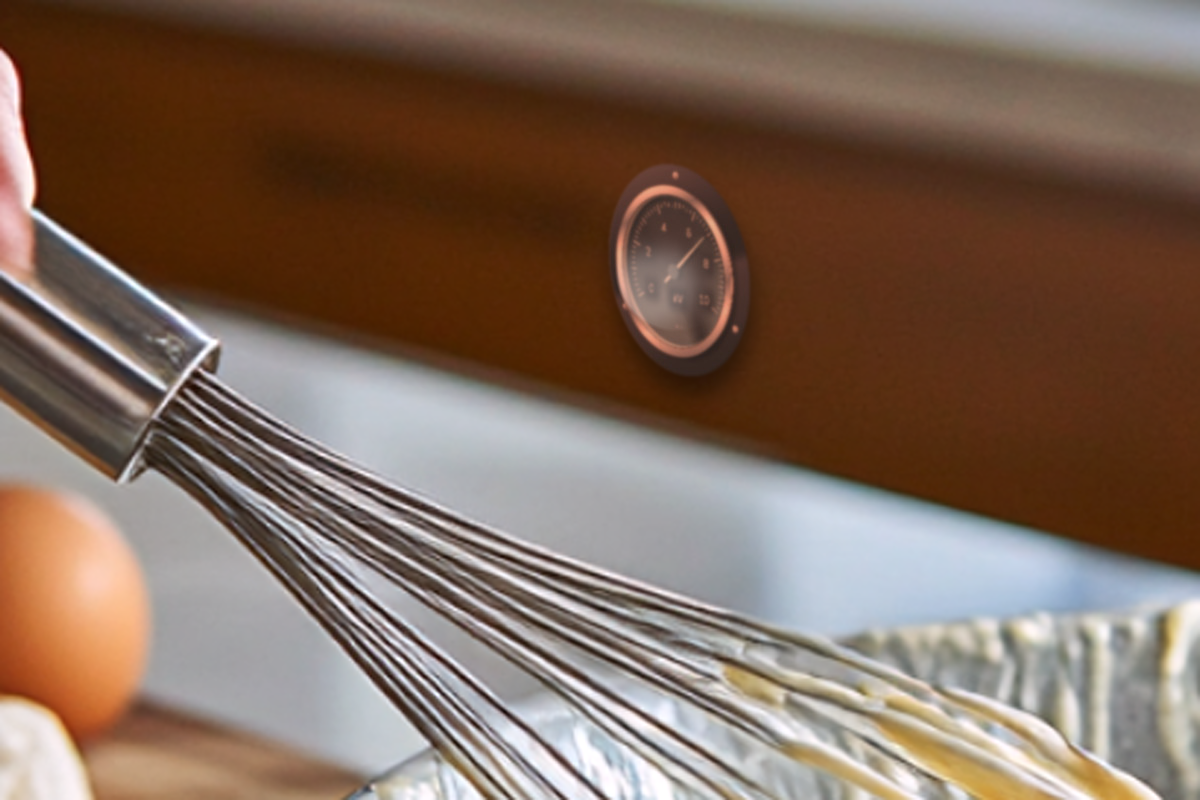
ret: 7
